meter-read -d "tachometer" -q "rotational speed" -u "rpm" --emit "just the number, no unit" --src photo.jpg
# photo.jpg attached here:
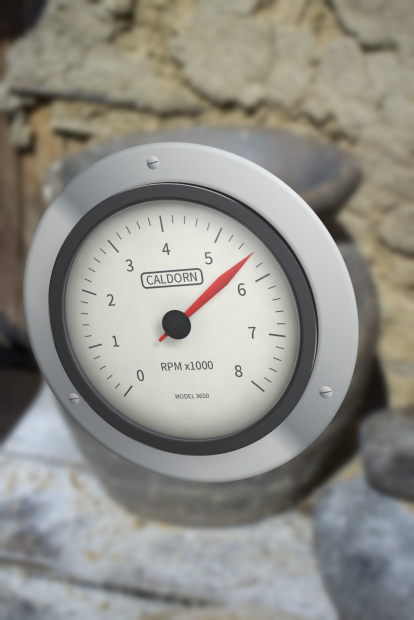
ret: 5600
